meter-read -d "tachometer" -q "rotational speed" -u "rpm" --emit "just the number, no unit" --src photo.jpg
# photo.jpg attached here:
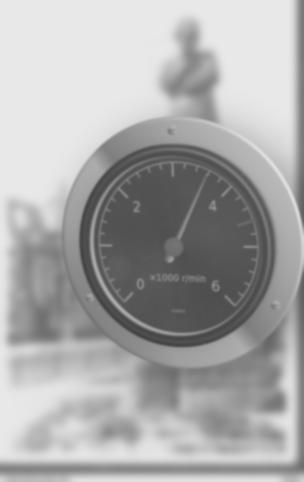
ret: 3600
